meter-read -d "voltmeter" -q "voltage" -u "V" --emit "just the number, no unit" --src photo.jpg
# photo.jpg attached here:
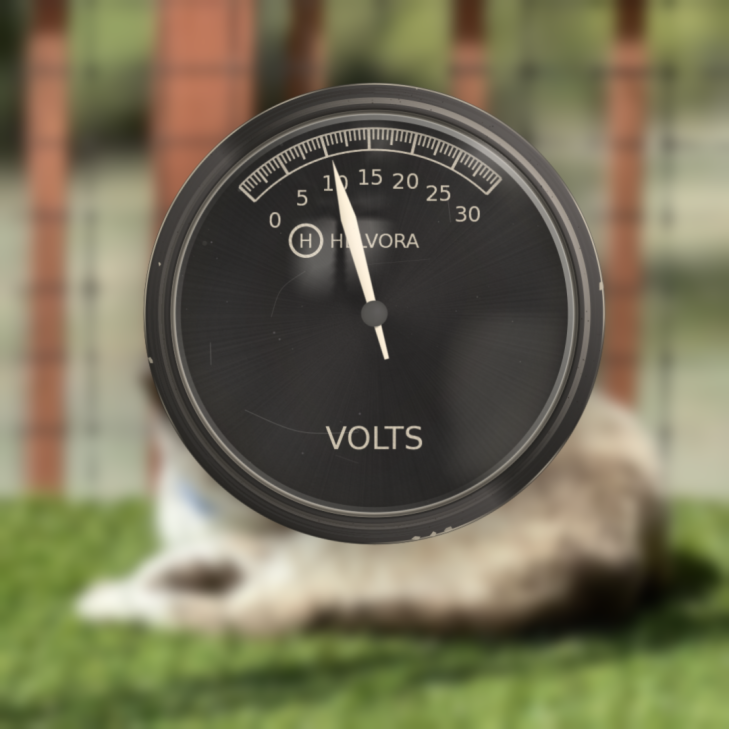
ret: 10.5
